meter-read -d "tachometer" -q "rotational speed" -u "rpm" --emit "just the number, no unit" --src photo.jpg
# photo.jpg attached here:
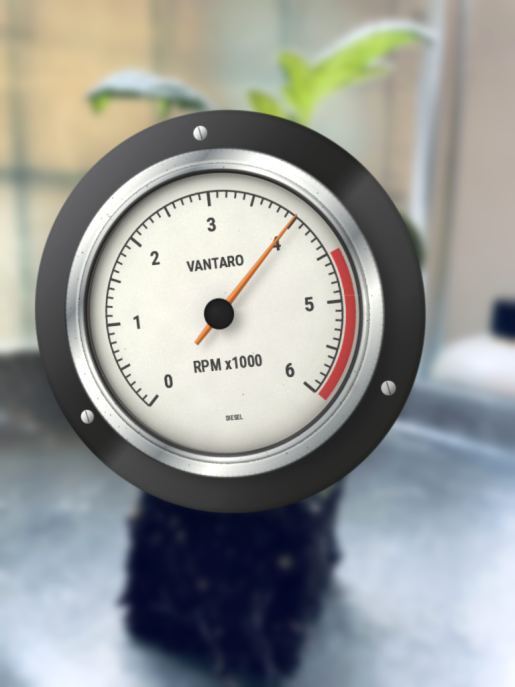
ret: 4000
